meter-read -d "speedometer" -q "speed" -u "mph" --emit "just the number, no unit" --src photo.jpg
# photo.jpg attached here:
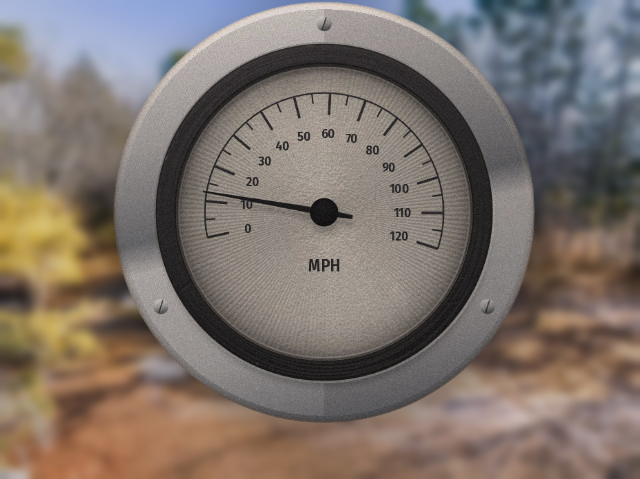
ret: 12.5
